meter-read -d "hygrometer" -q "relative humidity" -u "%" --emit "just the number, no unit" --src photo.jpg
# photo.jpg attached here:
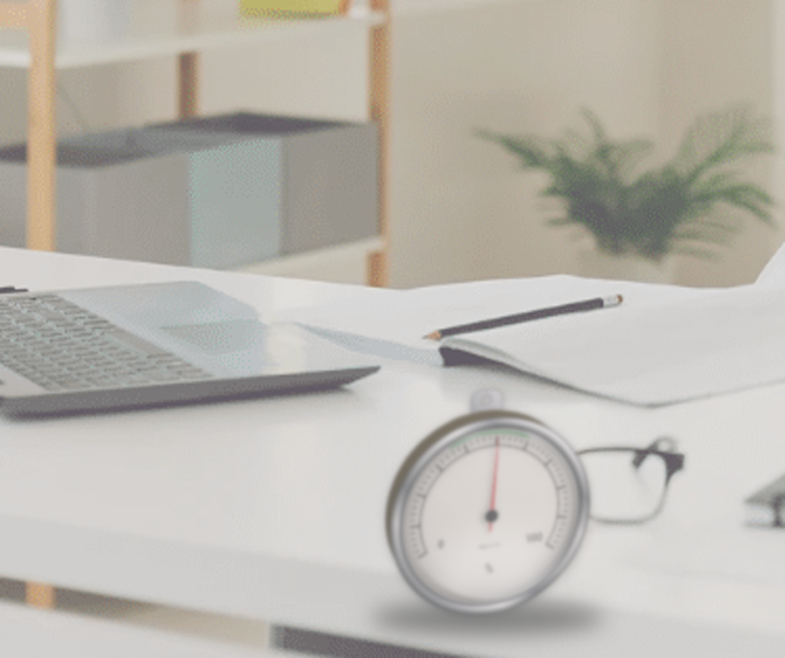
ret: 50
